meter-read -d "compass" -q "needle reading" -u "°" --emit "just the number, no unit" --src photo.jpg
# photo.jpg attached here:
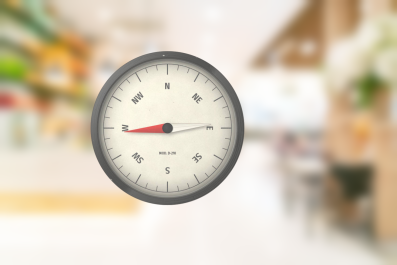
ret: 265
